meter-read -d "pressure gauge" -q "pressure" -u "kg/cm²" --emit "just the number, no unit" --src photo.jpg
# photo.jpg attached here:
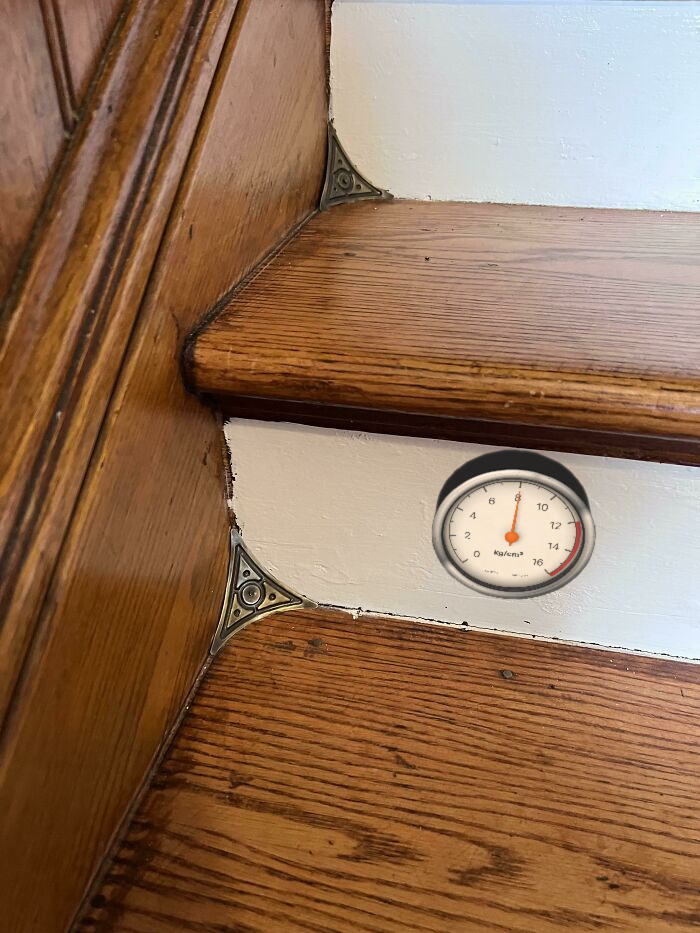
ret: 8
